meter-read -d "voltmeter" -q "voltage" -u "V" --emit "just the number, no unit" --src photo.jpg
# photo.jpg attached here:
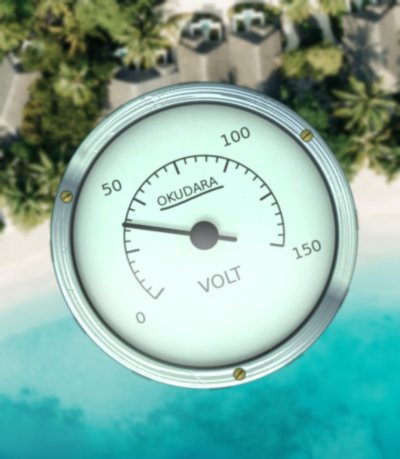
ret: 37.5
